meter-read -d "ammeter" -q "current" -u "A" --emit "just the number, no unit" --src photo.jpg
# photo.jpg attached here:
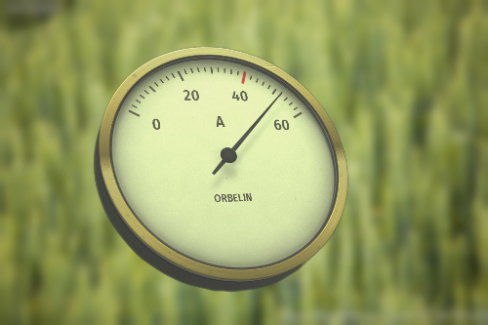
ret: 52
